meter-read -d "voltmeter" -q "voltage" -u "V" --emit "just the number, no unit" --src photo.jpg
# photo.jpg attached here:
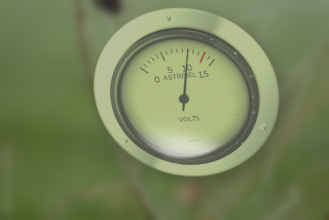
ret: 10
